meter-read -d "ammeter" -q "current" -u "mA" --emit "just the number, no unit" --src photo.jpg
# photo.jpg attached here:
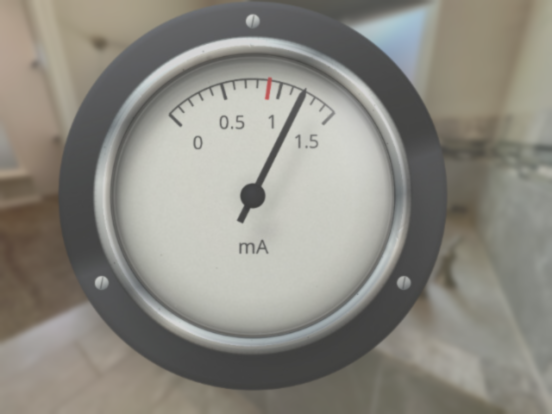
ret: 1.2
